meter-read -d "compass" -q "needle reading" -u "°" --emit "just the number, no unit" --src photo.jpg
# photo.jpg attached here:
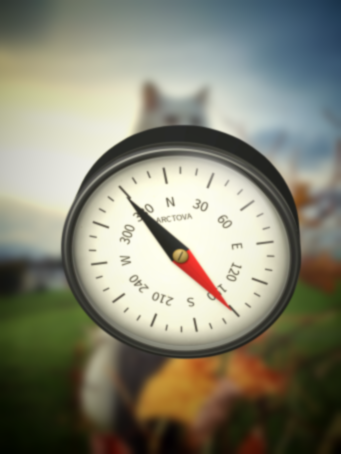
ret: 150
